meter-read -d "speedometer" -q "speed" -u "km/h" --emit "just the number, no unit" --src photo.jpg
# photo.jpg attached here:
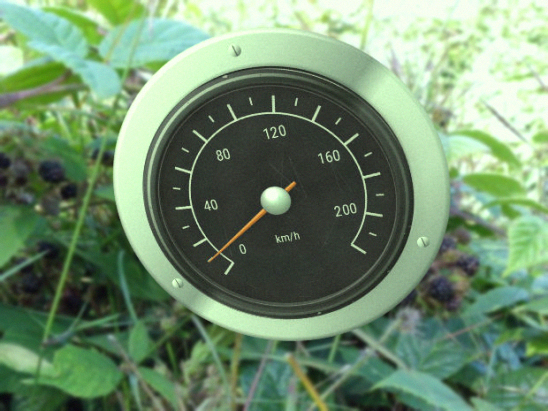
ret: 10
